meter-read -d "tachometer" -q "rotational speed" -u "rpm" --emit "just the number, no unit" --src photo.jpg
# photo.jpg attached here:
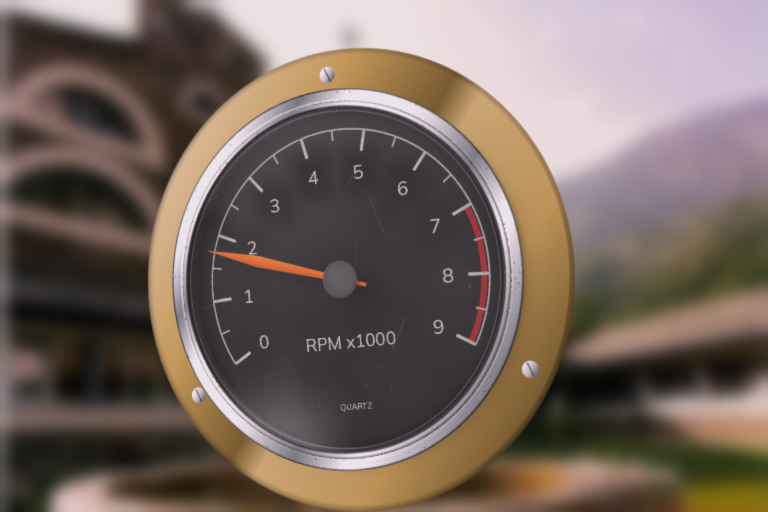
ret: 1750
